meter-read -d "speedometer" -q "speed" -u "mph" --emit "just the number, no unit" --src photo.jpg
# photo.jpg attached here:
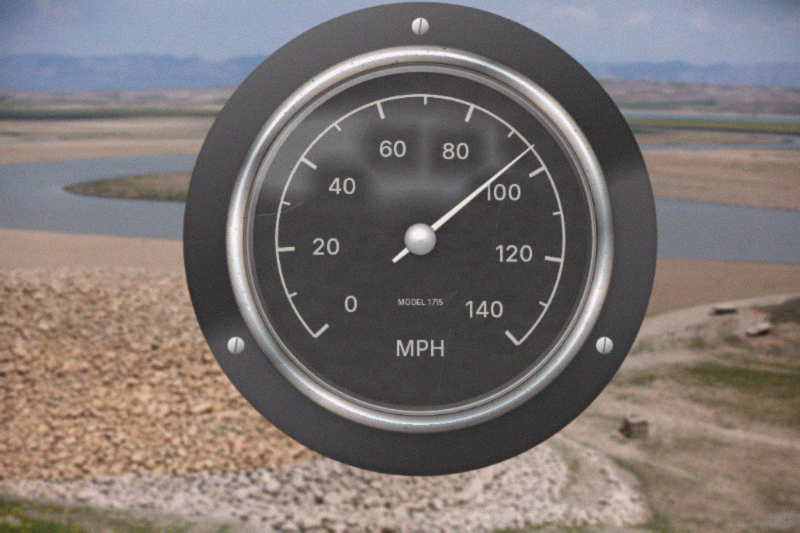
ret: 95
